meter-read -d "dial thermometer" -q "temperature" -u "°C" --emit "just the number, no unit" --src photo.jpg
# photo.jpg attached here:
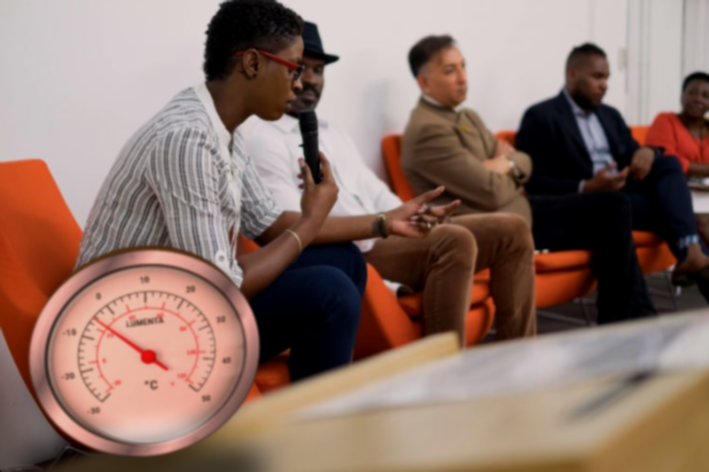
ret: -4
